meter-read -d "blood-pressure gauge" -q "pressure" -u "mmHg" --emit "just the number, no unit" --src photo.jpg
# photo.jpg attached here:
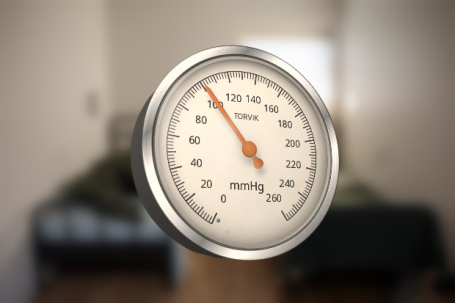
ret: 100
